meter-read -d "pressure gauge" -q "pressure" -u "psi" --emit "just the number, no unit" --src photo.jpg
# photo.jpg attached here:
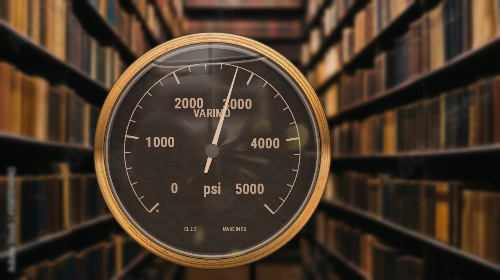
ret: 2800
